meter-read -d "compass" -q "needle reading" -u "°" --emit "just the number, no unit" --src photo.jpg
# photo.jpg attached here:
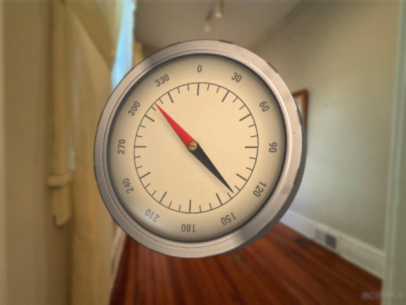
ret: 315
